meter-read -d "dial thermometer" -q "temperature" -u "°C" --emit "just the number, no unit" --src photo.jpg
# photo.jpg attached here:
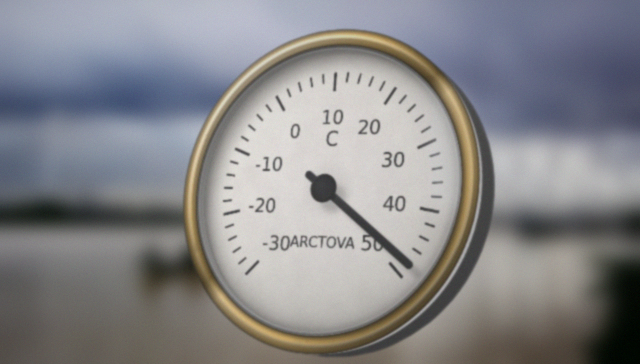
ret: 48
